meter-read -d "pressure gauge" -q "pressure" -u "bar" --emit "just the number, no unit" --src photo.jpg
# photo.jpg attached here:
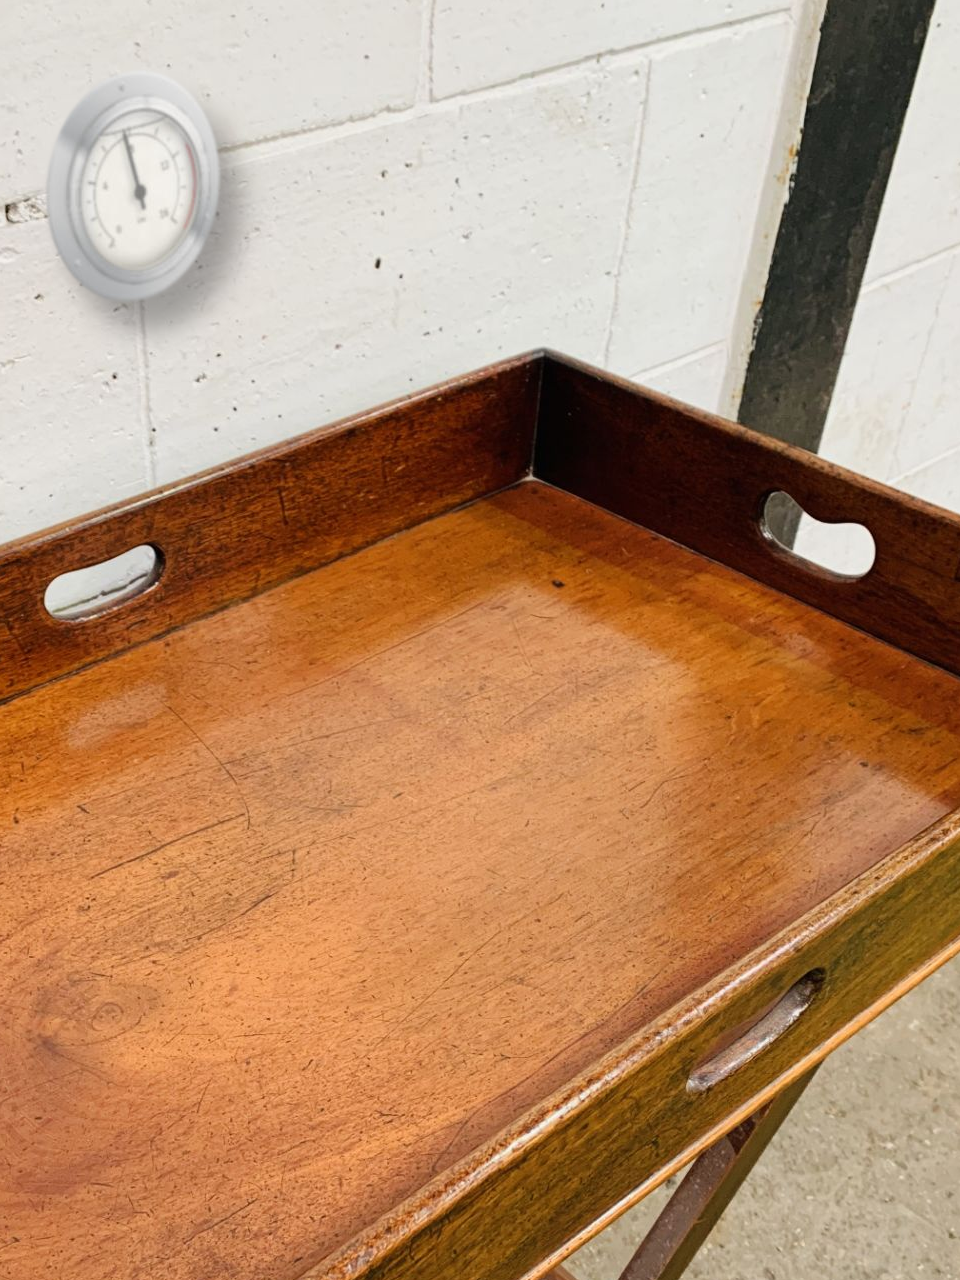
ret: 7.5
